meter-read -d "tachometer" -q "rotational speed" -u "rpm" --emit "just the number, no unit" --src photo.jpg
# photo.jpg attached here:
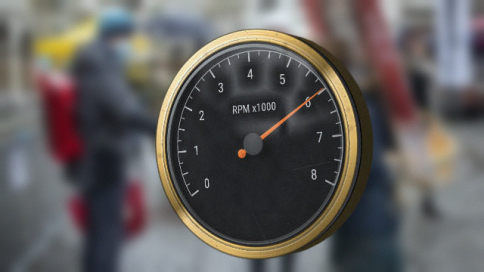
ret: 6000
